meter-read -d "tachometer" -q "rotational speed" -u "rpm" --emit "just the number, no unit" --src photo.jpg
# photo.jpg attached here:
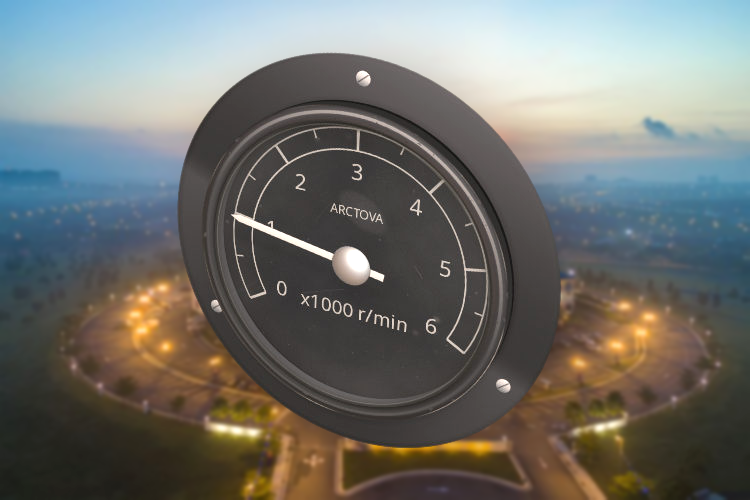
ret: 1000
